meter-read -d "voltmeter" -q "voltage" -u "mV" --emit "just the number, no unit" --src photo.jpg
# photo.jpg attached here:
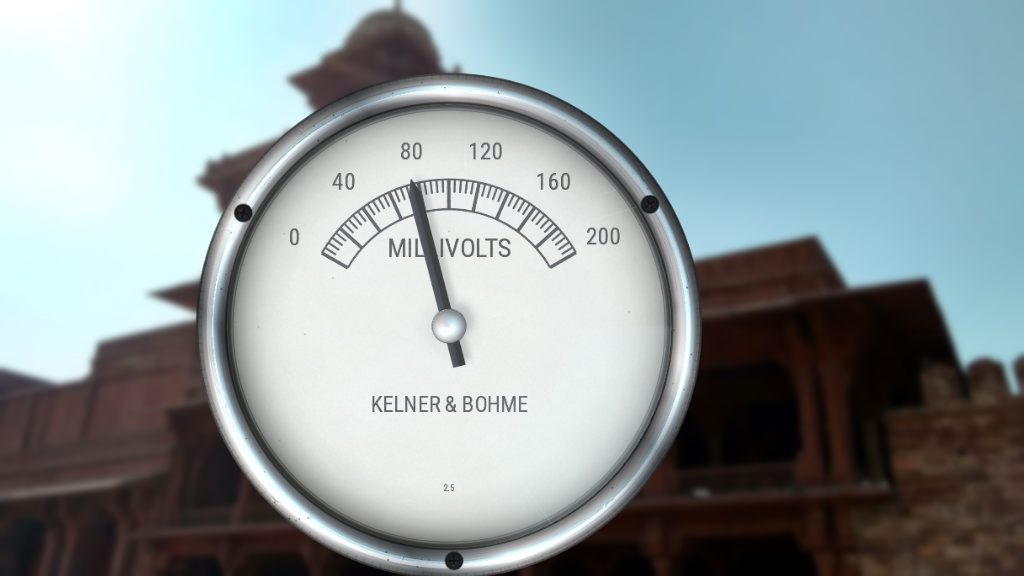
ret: 76
